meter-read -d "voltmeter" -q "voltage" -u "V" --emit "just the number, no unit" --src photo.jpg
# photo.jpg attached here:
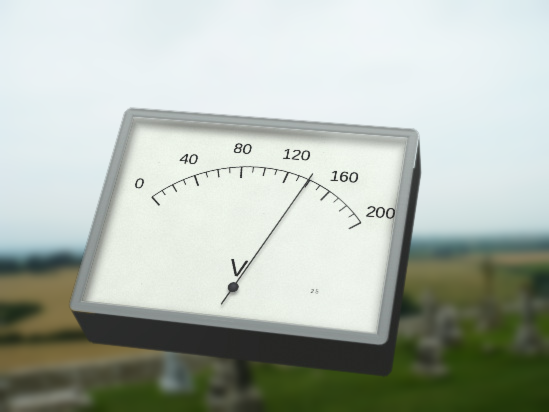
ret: 140
